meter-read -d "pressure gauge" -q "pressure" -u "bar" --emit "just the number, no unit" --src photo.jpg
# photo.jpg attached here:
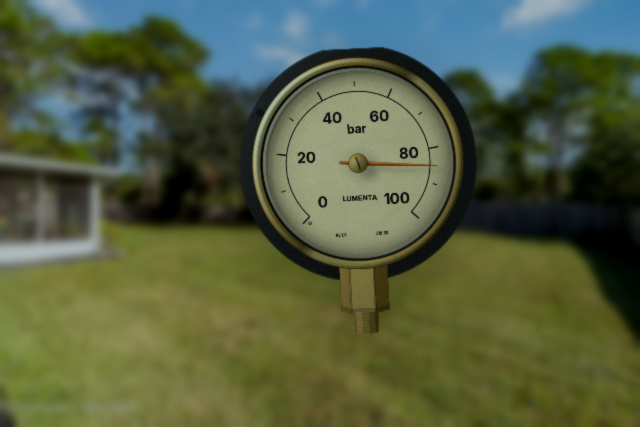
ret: 85
